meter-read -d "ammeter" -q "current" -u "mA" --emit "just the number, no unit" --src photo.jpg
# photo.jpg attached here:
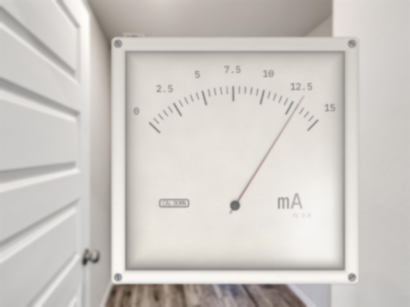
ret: 13
